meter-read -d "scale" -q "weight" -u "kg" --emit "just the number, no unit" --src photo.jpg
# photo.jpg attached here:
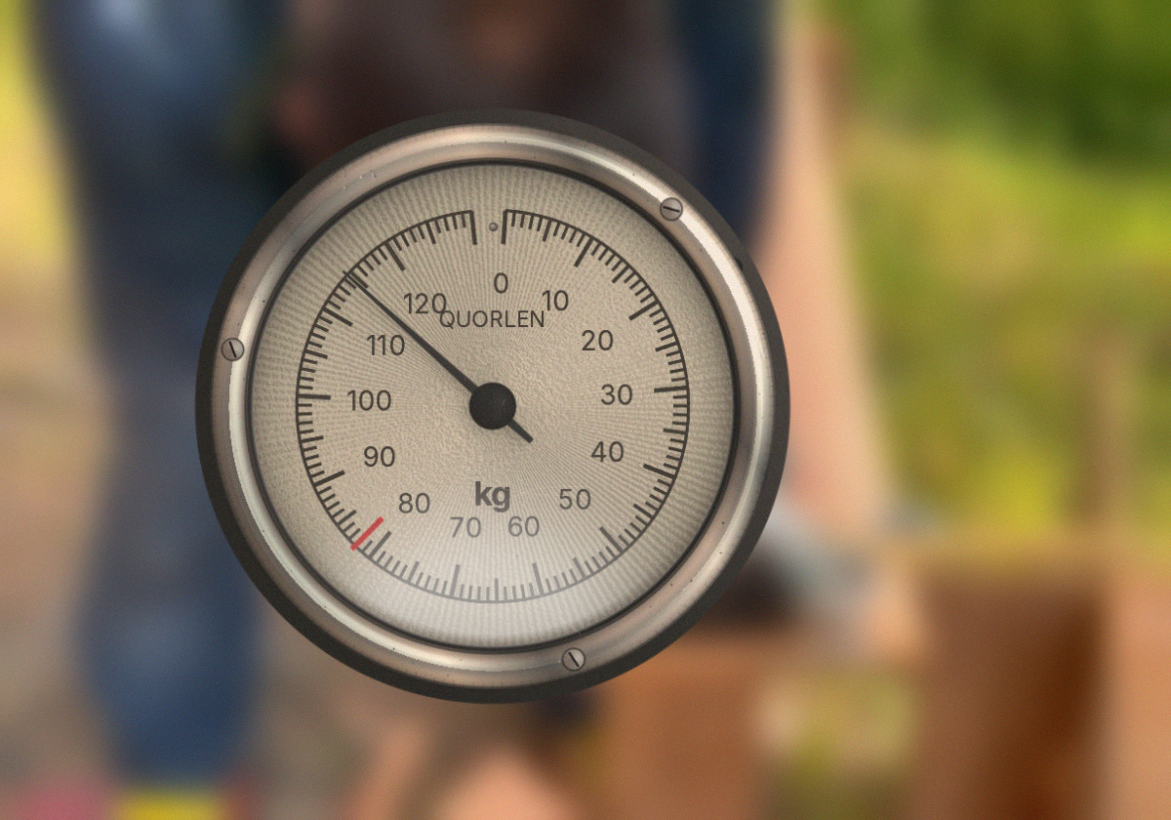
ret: 114.5
